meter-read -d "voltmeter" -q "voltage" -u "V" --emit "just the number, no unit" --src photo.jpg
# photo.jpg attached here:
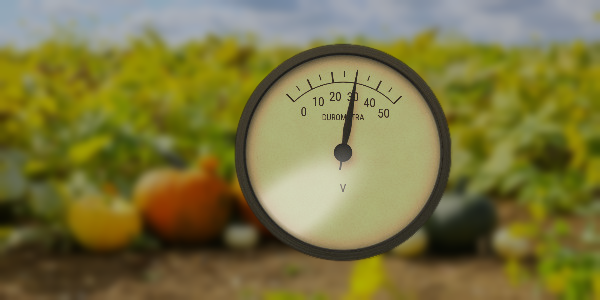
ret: 30
